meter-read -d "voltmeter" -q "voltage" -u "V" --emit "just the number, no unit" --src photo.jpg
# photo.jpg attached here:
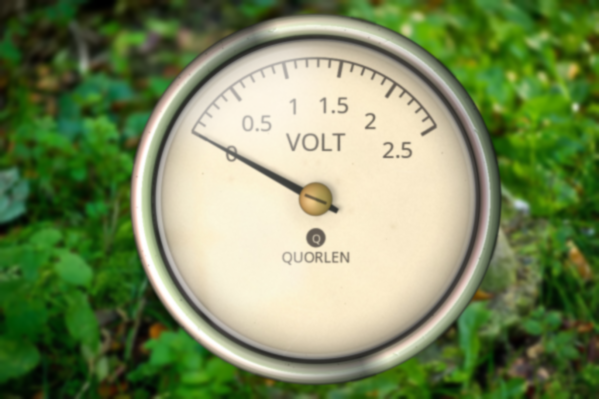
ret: 0
